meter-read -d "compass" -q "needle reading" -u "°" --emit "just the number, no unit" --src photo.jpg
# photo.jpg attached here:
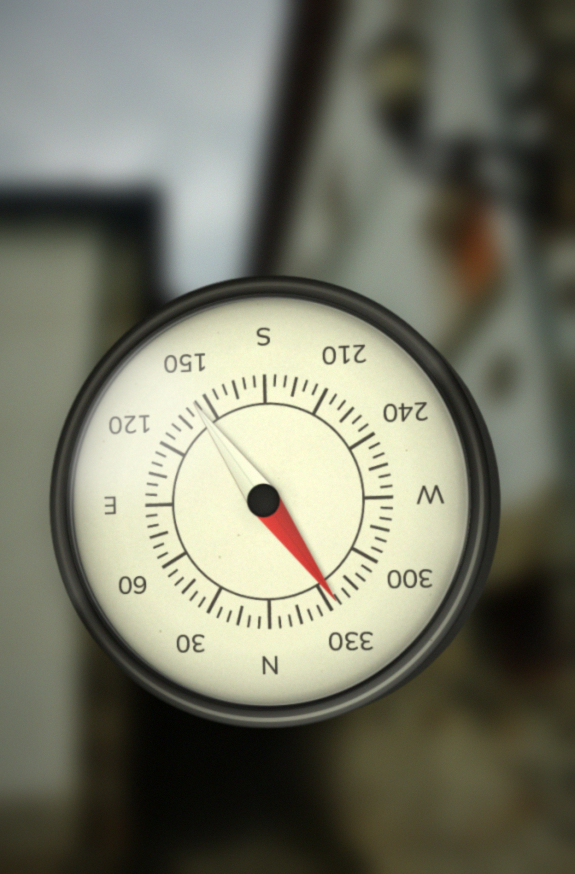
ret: 325
